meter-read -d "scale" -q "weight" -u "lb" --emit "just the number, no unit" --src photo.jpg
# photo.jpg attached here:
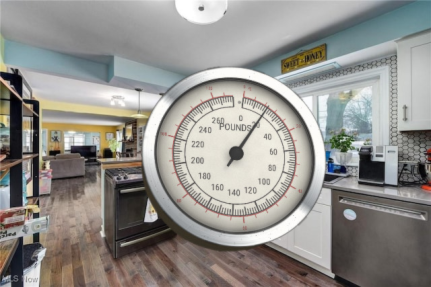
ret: 20
